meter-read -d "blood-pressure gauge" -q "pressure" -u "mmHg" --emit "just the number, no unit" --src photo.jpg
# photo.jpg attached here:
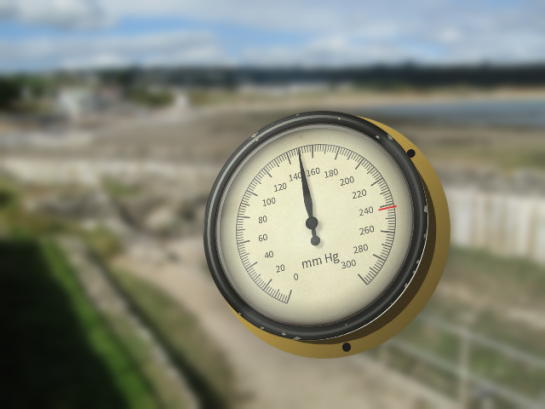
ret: 150
